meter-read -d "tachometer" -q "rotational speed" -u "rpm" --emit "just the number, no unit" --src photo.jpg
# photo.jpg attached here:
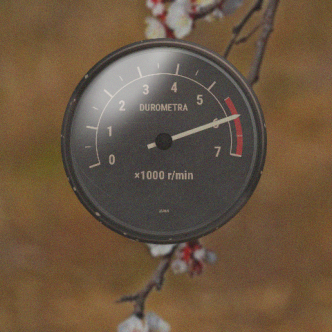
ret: 6000
